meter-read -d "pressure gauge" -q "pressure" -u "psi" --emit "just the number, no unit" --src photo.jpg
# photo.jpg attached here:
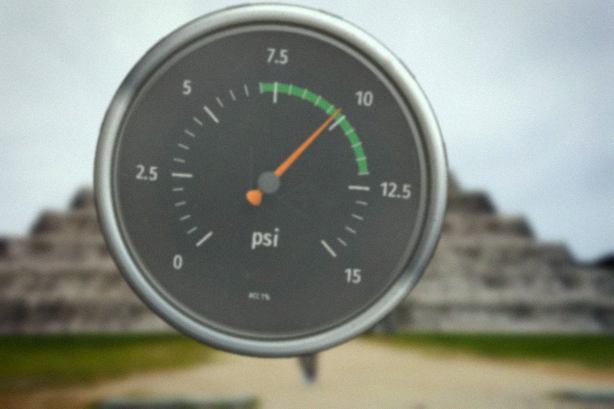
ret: 9.75
